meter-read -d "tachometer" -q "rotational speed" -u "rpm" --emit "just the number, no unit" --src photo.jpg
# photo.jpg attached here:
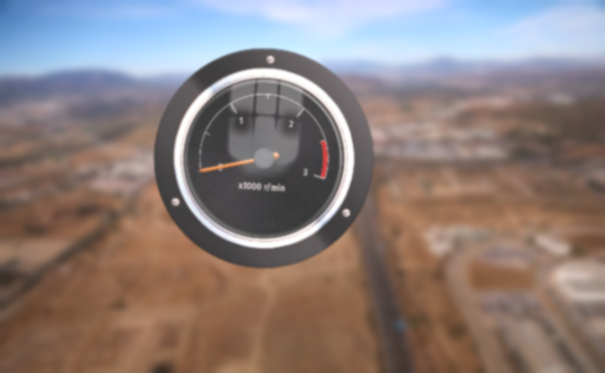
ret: 0
